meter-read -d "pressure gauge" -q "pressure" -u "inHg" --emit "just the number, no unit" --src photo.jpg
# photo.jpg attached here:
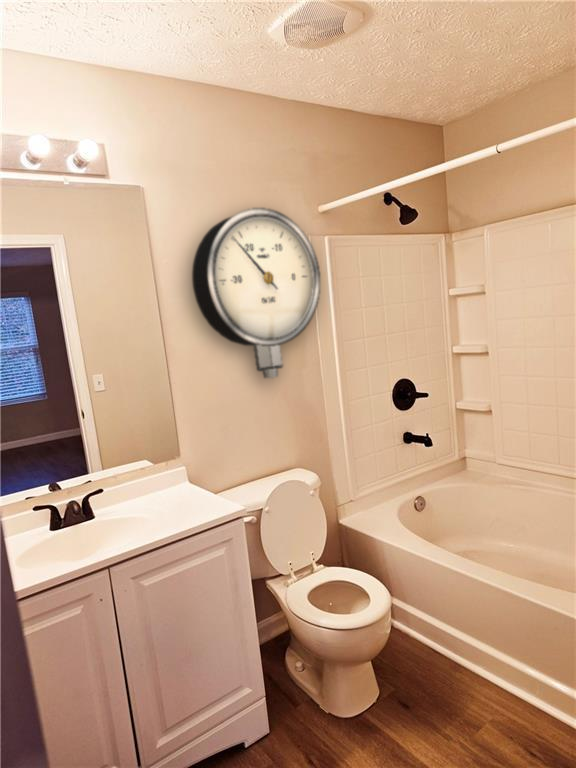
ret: -22
